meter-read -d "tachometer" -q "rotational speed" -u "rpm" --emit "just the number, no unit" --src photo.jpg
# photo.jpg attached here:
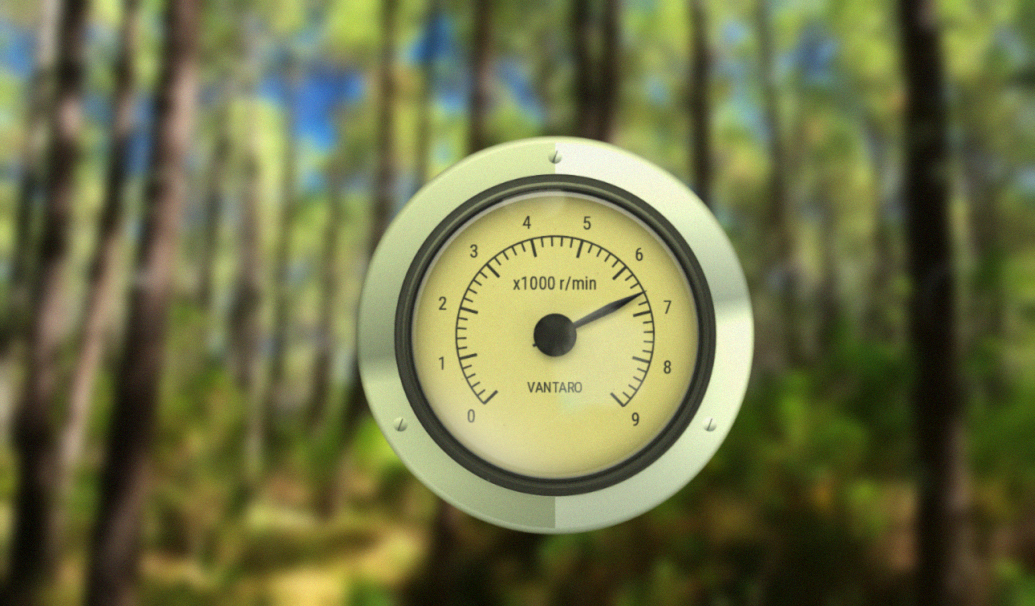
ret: 6600
